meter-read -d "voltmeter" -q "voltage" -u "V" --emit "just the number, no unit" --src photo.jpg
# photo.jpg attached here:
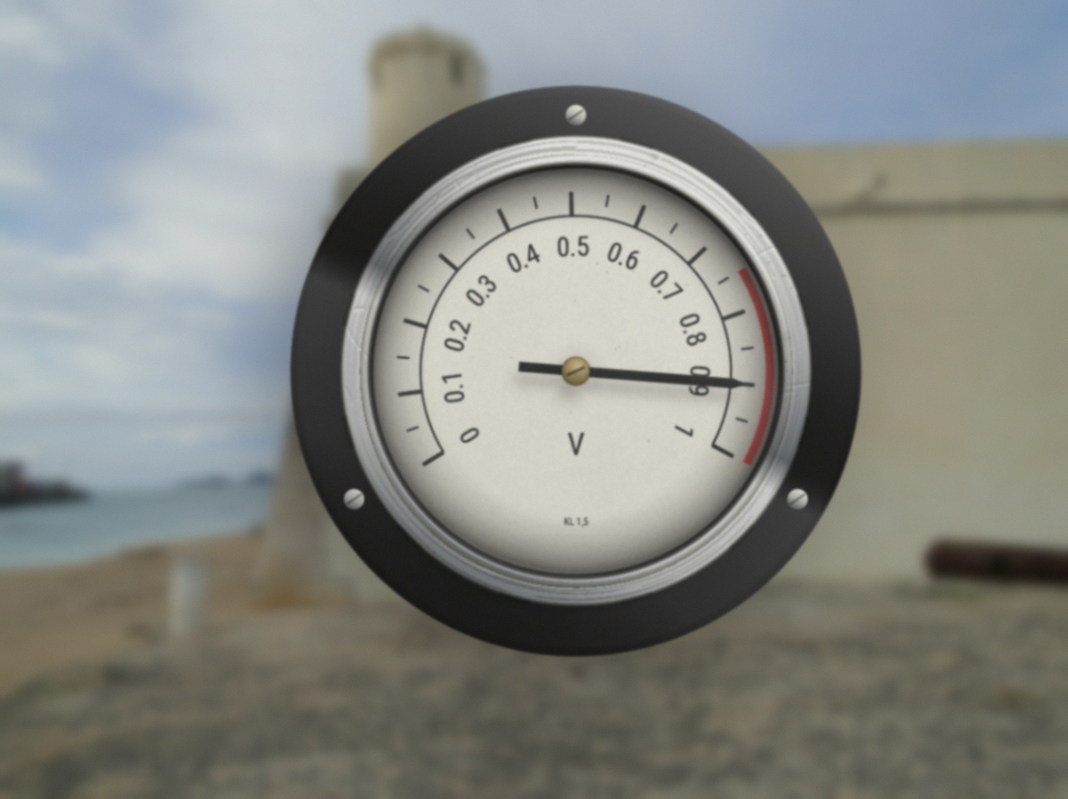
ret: 0.9
